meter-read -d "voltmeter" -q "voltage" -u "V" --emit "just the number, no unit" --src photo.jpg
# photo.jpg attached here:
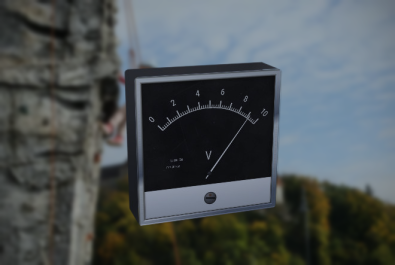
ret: 9
